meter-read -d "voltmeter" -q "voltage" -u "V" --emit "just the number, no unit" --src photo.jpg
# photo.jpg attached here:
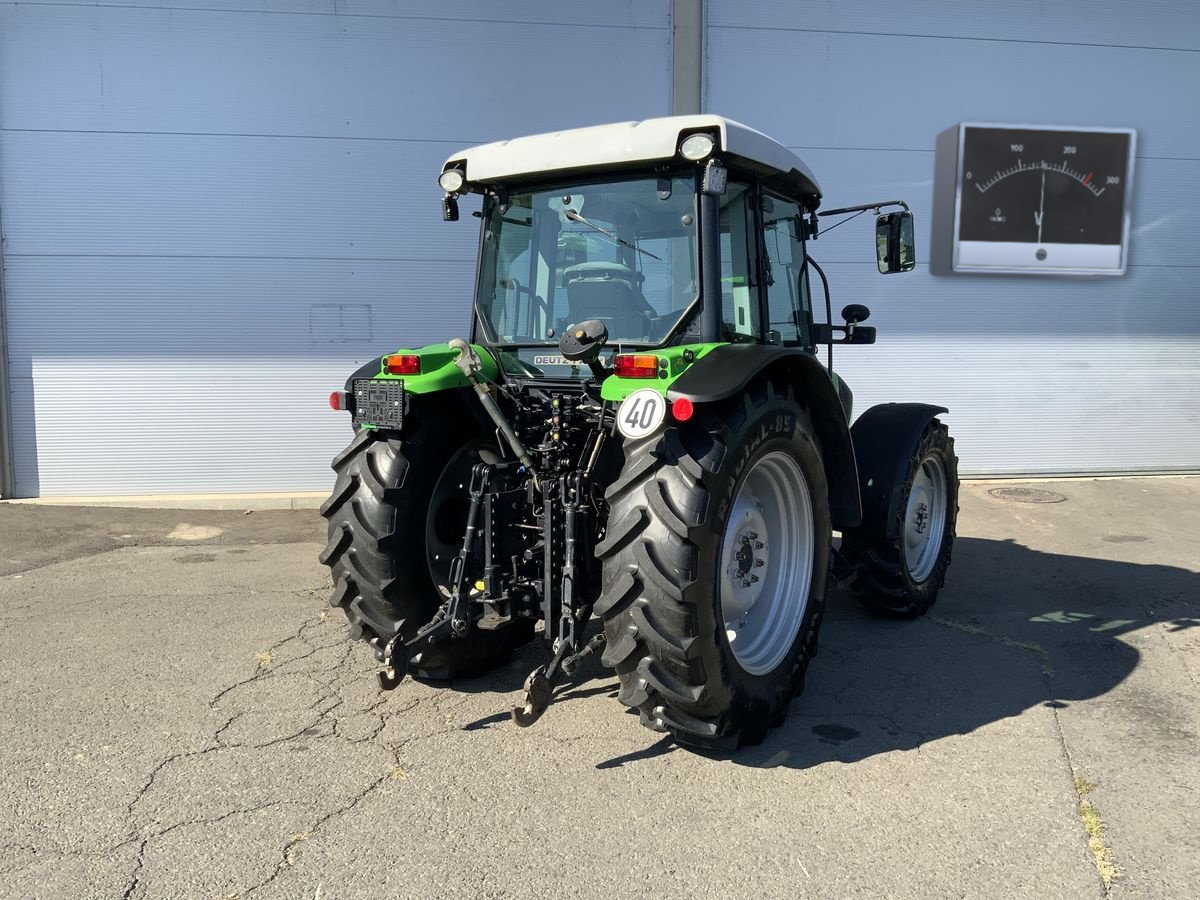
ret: 150
